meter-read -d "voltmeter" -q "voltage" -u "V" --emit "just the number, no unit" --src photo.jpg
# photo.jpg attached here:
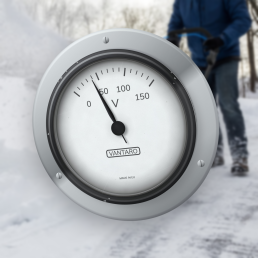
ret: 40
